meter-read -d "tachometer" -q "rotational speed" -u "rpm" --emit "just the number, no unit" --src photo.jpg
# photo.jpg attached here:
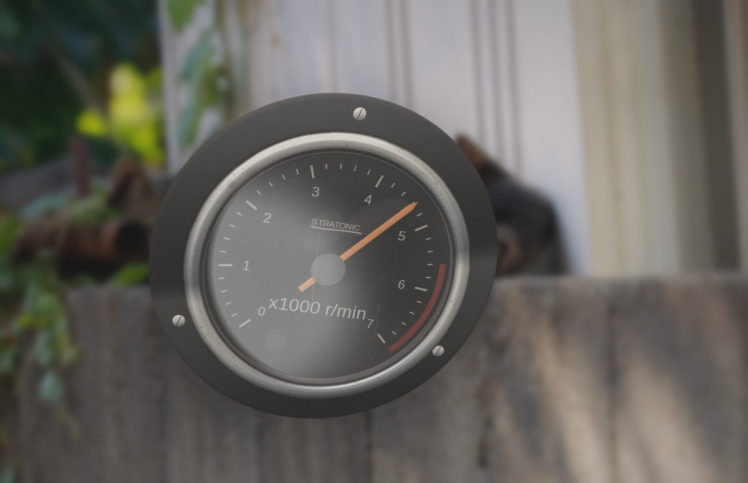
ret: 4600
